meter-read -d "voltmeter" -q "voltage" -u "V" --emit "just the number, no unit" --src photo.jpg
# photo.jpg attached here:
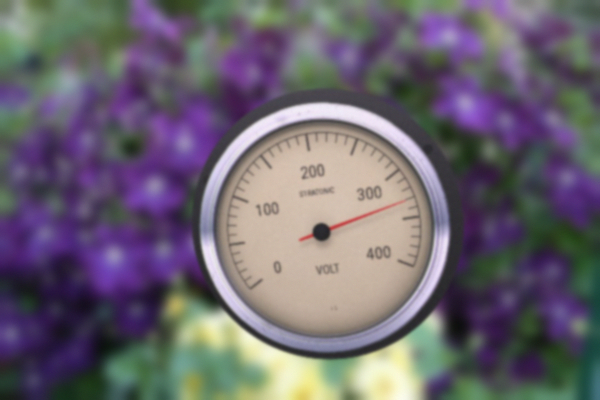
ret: 330
